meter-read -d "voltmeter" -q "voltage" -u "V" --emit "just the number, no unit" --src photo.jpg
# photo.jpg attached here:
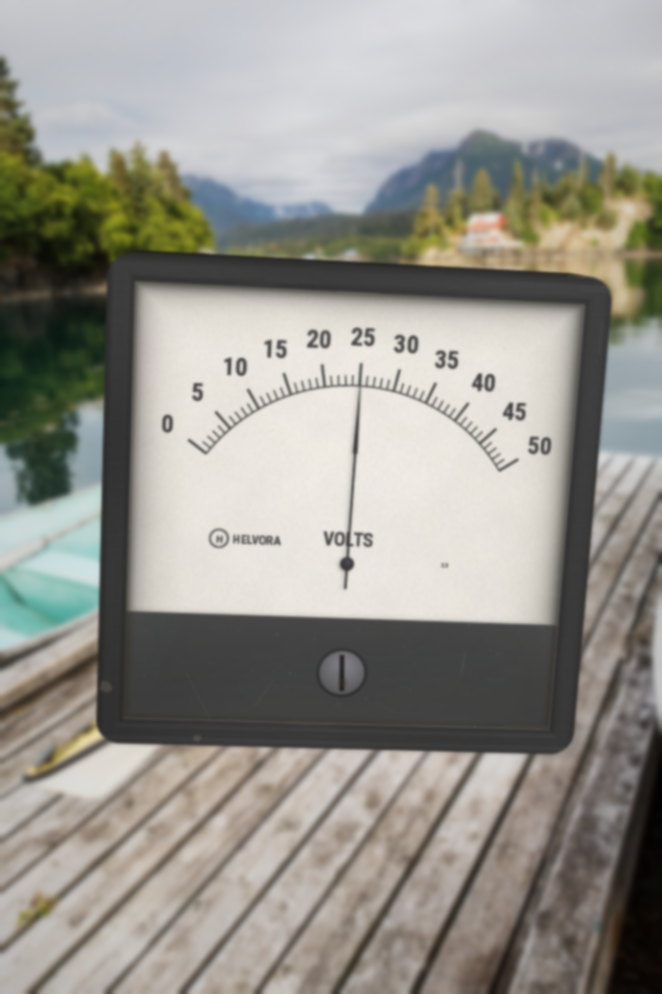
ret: 25
